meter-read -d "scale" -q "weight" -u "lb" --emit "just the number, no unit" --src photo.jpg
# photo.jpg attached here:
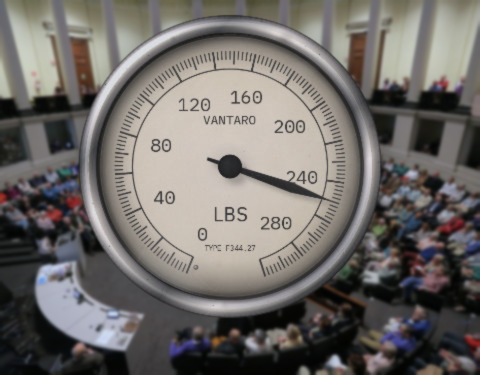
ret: 250
